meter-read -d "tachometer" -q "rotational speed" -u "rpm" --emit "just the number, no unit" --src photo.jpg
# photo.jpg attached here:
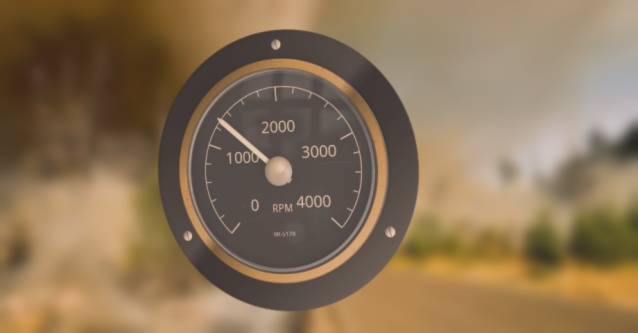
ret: 1300
